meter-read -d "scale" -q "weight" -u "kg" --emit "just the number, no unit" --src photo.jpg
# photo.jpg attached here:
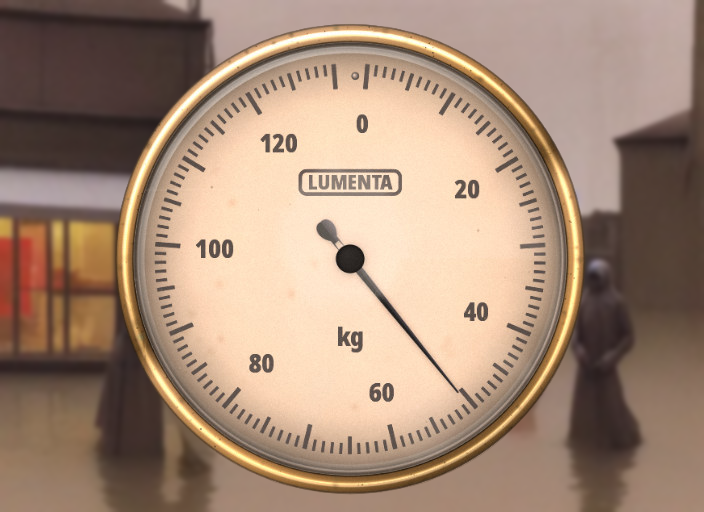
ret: 50.5
